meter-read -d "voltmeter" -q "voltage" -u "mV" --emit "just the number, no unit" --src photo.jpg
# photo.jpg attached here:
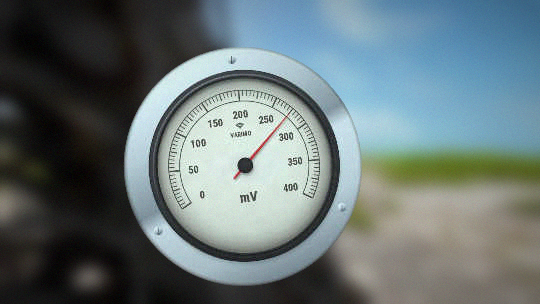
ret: 275
